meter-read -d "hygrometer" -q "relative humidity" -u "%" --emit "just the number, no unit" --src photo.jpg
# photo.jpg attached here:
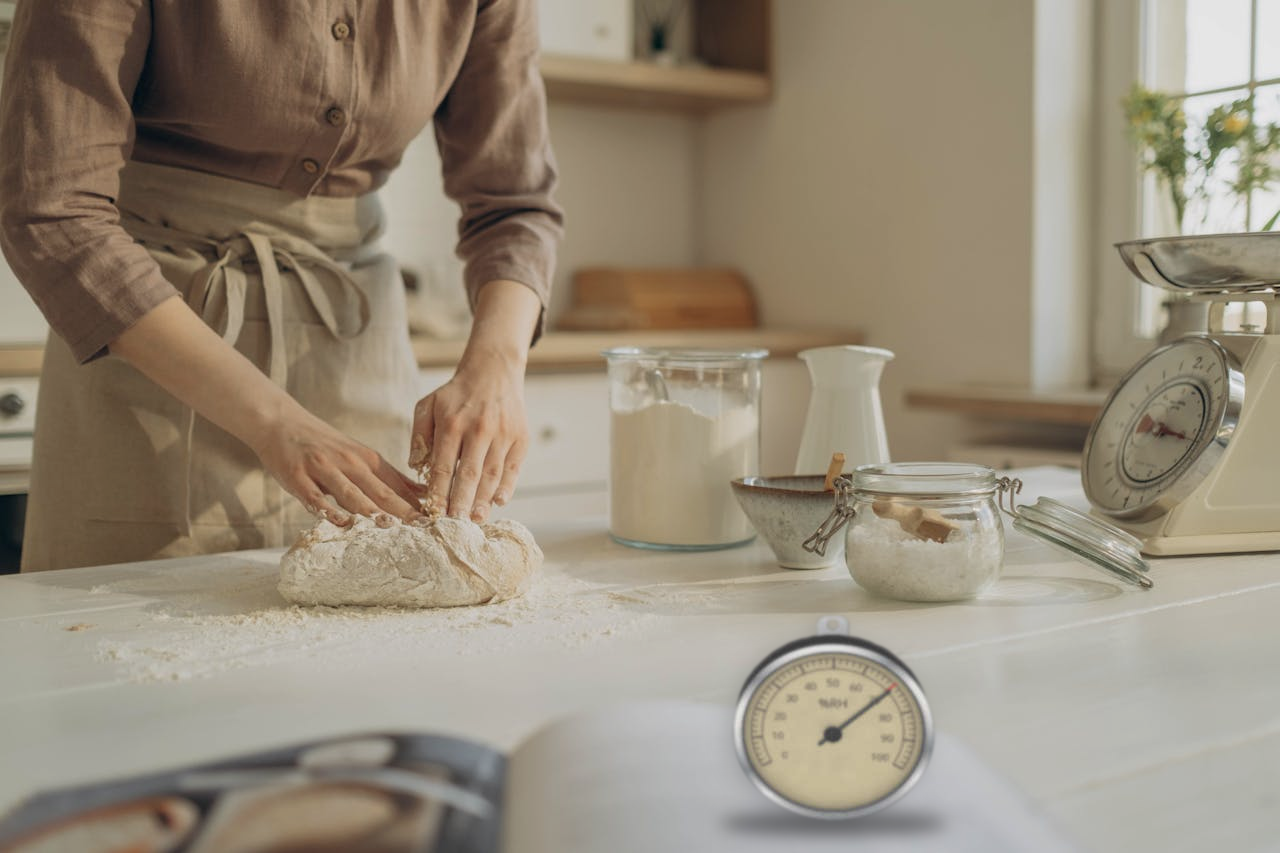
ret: 70
